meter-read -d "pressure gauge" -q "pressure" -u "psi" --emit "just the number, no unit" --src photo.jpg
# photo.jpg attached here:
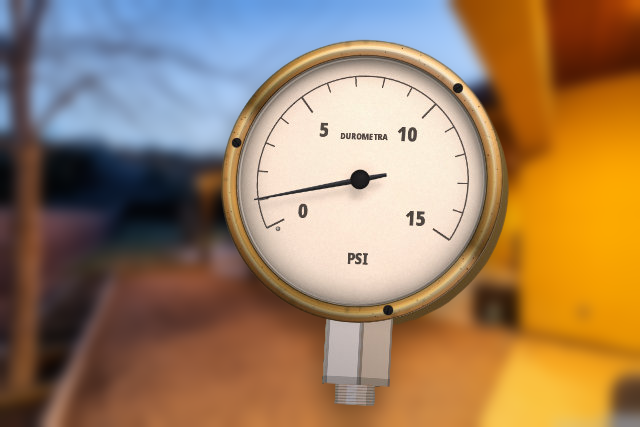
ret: 1
